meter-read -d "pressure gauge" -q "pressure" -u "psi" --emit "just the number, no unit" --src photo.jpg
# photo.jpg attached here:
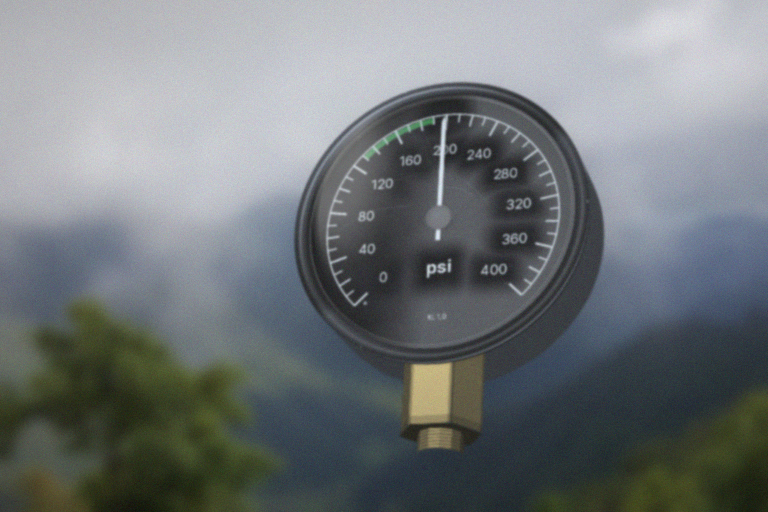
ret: 200
